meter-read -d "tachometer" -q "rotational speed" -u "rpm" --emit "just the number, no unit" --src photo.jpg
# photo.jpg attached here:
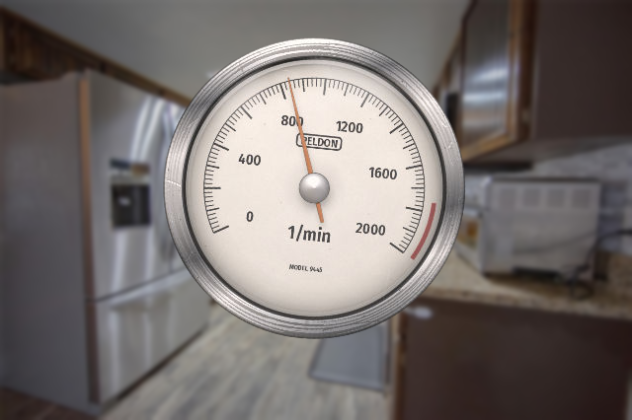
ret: 840
